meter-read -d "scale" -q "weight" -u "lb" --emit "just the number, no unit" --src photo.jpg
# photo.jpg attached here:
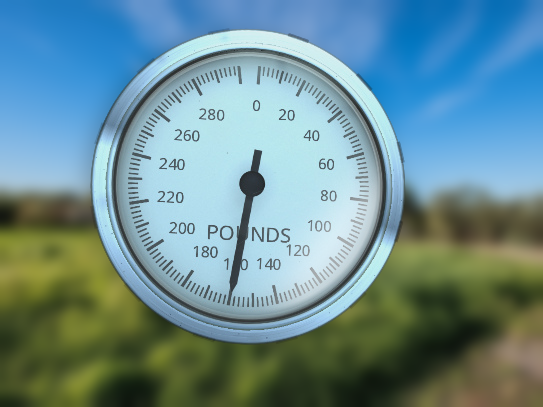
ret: 160
